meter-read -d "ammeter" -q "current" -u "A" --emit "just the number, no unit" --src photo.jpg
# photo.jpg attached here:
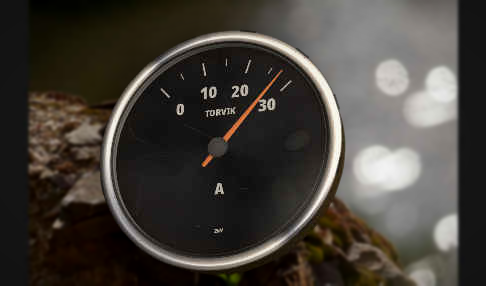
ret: 27.5
